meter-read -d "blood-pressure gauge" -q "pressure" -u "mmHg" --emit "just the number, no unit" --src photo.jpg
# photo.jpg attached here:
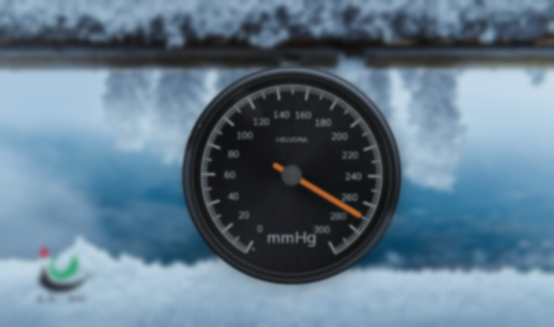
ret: 270
